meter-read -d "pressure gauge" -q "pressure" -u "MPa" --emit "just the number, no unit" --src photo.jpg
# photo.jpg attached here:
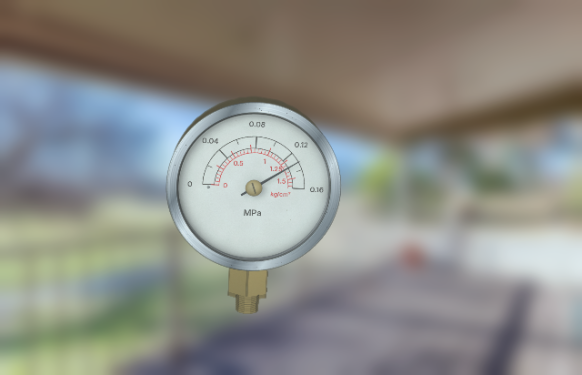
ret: 0.13
